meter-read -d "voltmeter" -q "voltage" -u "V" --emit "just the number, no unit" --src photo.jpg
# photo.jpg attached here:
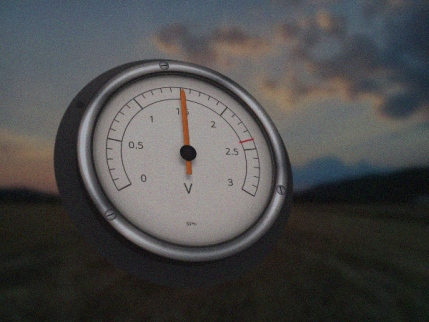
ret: 1.5
